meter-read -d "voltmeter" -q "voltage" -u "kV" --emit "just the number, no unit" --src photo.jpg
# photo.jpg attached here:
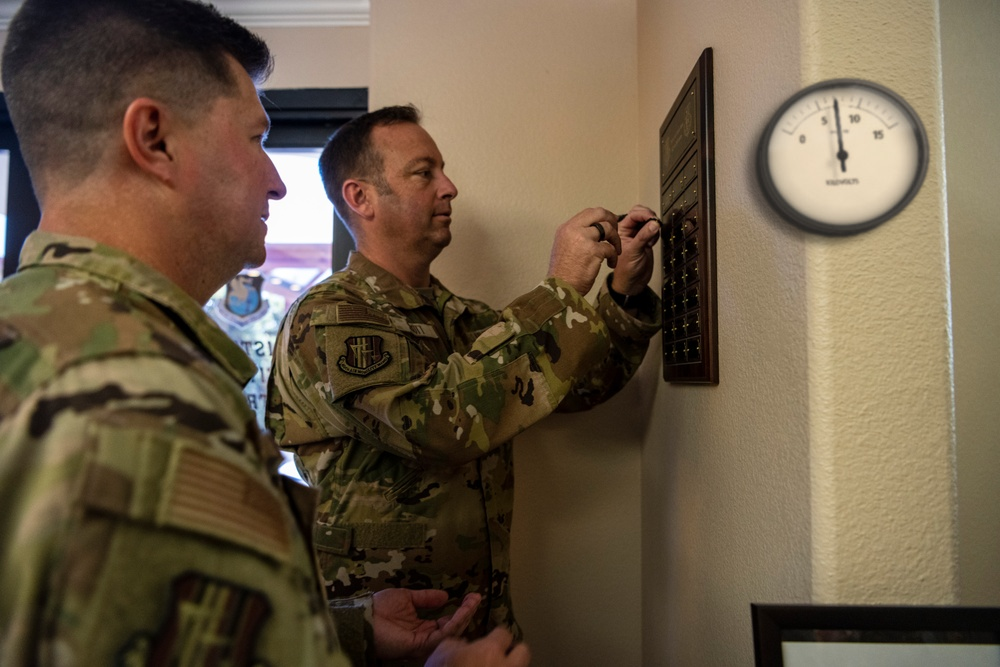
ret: 7
